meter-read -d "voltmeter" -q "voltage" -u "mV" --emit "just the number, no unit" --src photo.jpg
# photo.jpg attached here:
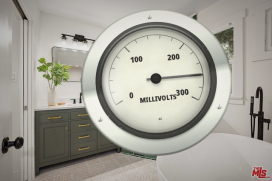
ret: 260
